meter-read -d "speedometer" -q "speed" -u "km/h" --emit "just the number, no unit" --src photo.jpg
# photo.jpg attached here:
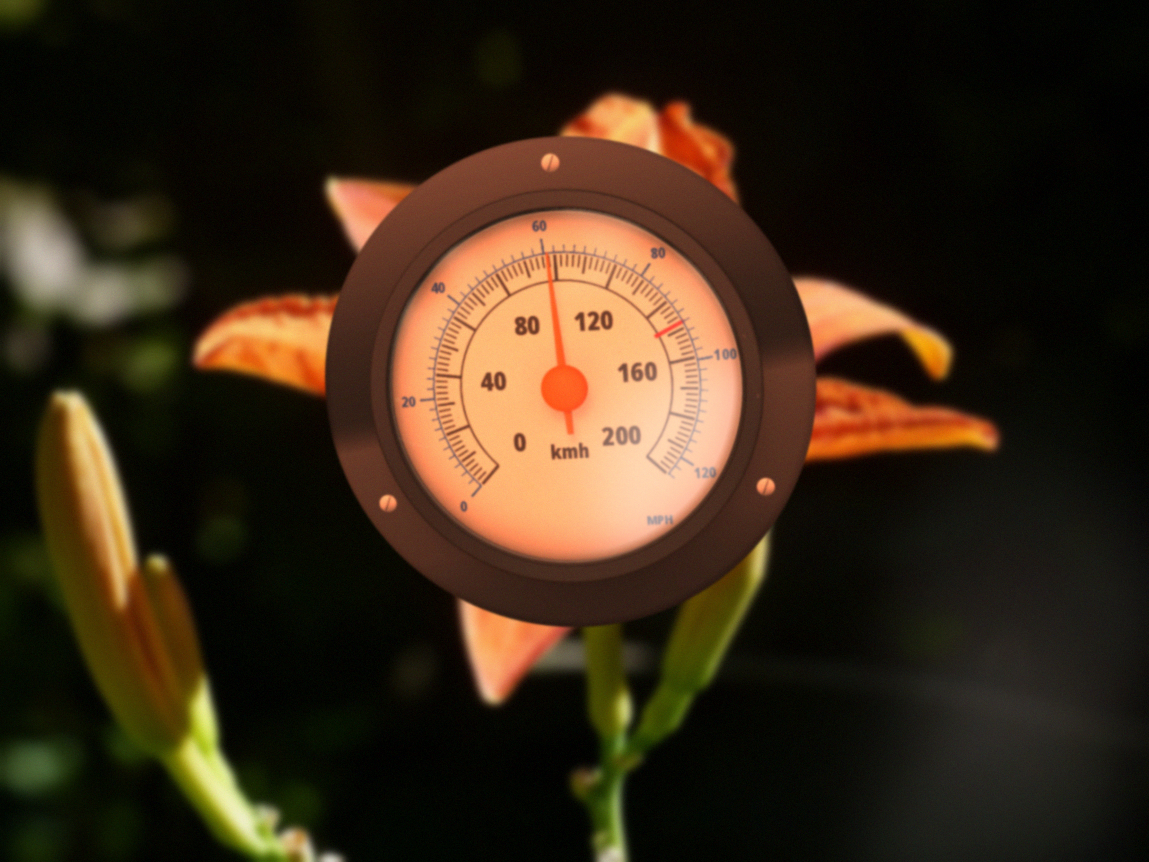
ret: 98
